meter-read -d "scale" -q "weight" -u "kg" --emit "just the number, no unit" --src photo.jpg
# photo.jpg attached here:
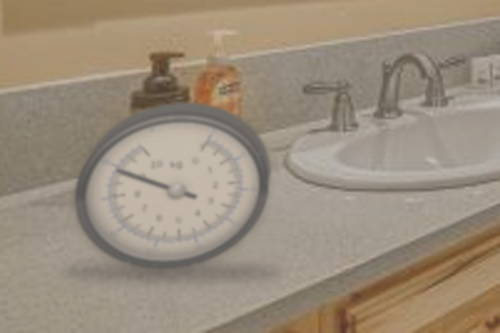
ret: 9
